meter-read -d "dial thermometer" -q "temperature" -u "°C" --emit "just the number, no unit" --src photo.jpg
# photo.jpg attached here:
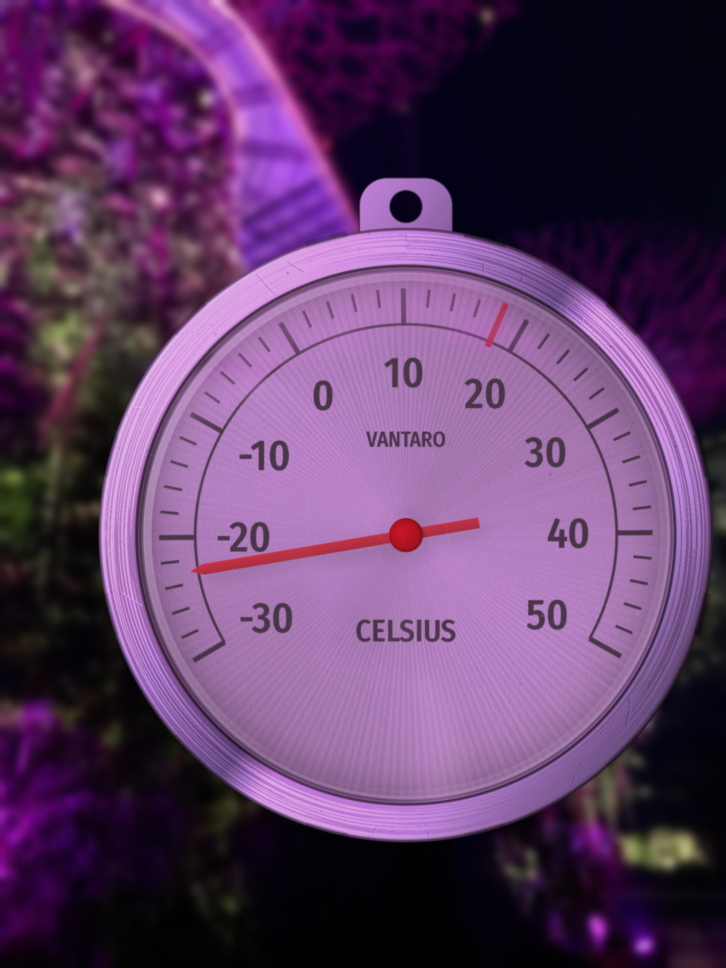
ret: -23
